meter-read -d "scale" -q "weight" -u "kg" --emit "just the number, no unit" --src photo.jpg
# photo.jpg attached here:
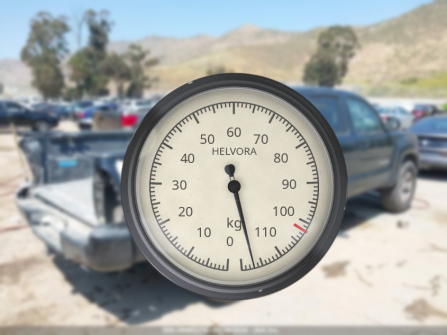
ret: 117
